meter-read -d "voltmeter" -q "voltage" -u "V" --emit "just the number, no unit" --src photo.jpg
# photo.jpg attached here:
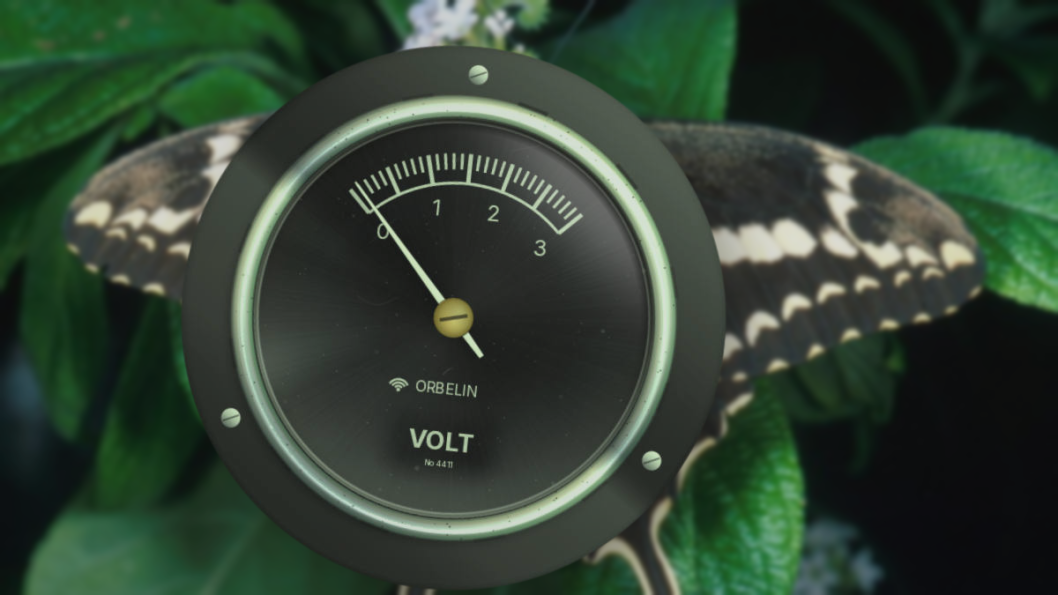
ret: 0.1
